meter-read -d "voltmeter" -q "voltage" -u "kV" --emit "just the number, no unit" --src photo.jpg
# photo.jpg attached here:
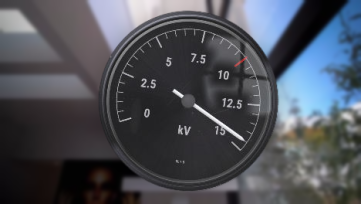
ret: 14.5
